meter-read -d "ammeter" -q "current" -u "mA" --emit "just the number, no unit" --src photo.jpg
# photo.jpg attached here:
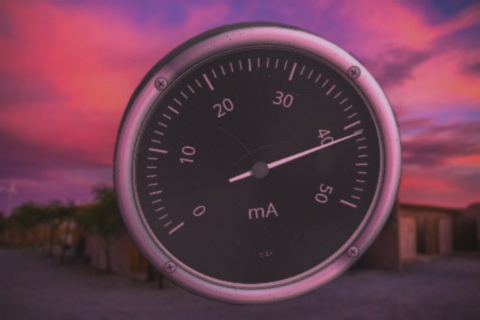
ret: 41
